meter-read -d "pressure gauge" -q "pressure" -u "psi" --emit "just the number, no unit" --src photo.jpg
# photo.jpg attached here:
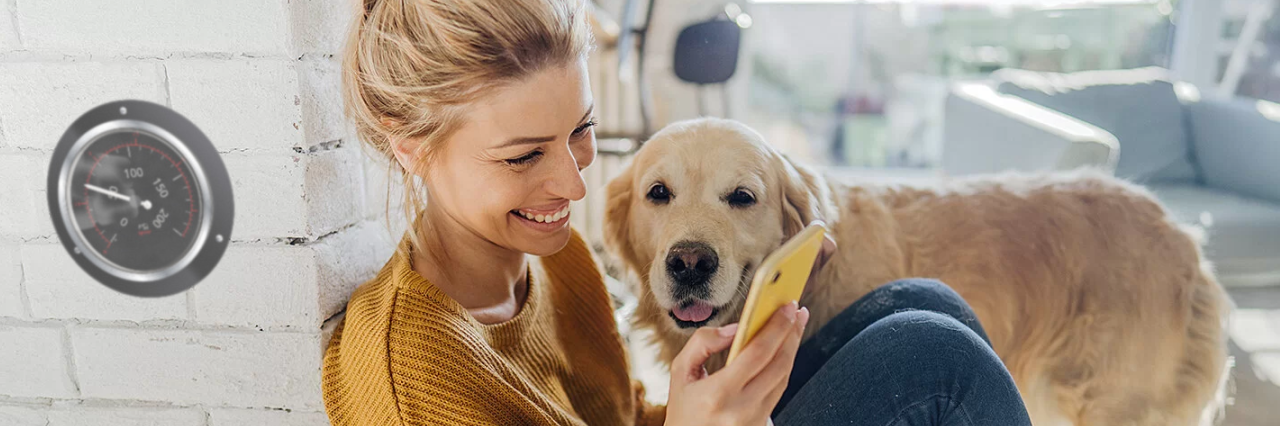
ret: 50
